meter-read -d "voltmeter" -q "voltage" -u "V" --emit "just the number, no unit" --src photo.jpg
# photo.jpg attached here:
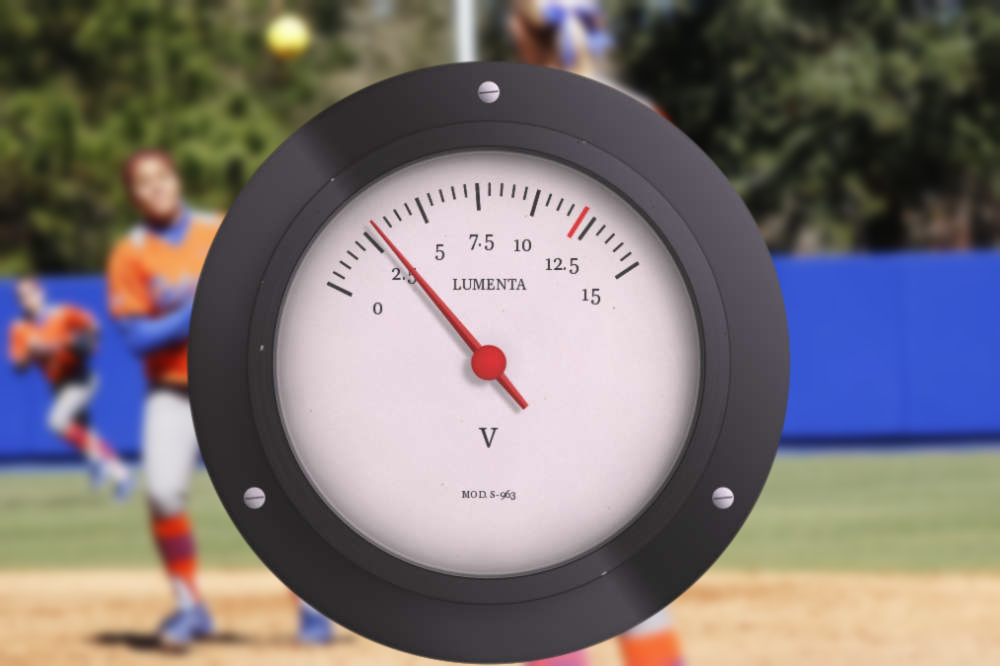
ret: 3
